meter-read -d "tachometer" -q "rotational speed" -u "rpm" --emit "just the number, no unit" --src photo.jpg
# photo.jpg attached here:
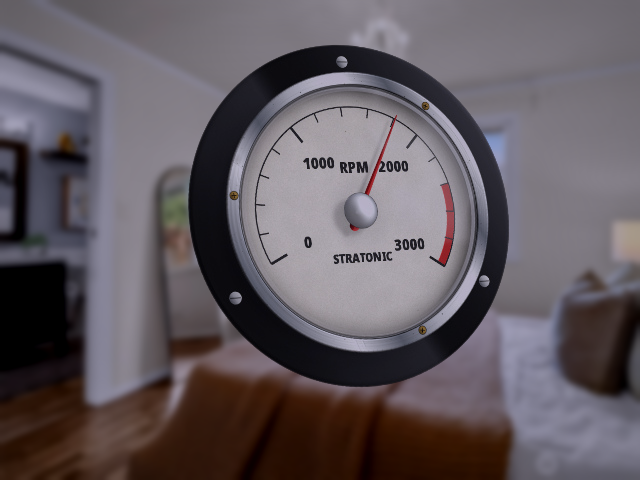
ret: 1800
